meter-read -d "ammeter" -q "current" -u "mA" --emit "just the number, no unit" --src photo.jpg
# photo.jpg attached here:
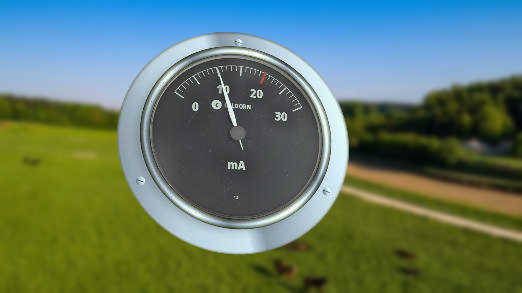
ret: 10
